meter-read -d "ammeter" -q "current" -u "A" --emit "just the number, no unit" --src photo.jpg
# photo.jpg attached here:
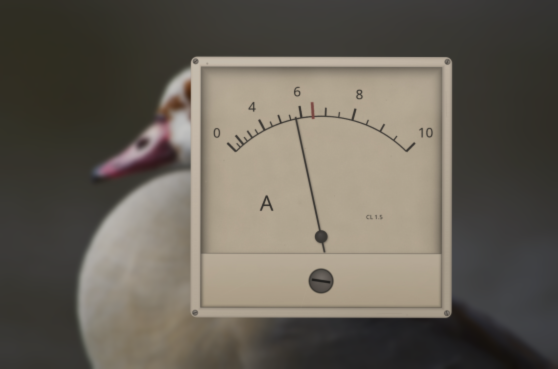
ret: 5.75
